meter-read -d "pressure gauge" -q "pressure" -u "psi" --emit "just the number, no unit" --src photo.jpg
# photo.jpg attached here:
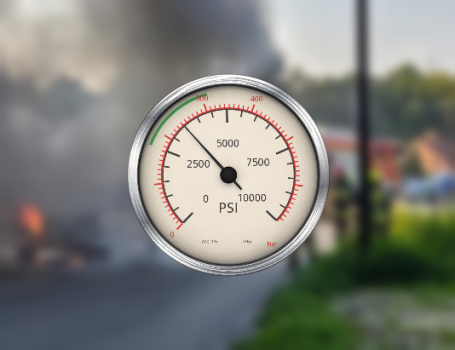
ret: 3500
